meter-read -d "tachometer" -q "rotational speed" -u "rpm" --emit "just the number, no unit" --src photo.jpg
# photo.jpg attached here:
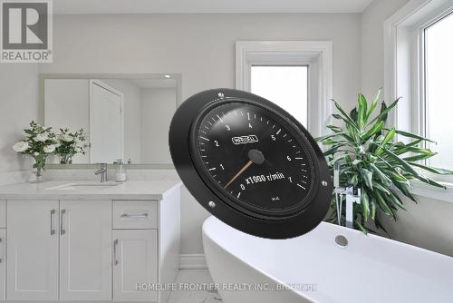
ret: 400
